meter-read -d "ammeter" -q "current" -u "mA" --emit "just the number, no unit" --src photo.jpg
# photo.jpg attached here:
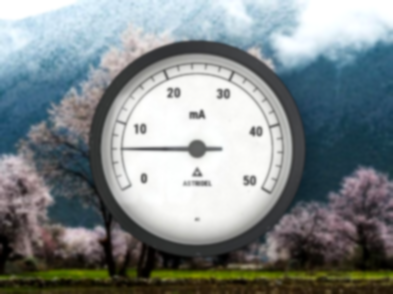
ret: 6
